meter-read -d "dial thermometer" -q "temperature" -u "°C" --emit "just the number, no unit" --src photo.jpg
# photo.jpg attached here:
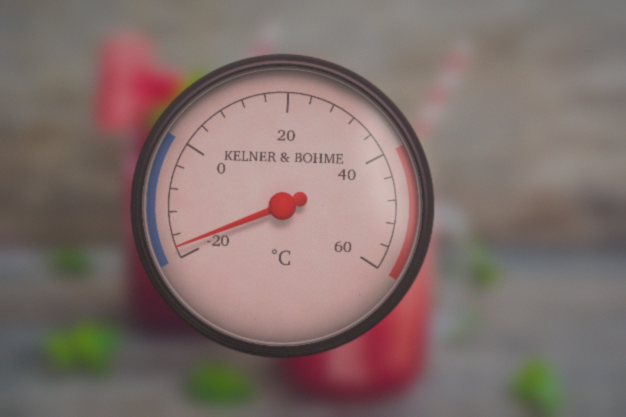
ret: -18
